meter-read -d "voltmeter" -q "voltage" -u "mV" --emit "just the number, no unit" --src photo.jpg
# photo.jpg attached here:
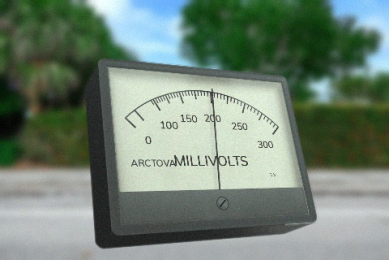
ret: 200
